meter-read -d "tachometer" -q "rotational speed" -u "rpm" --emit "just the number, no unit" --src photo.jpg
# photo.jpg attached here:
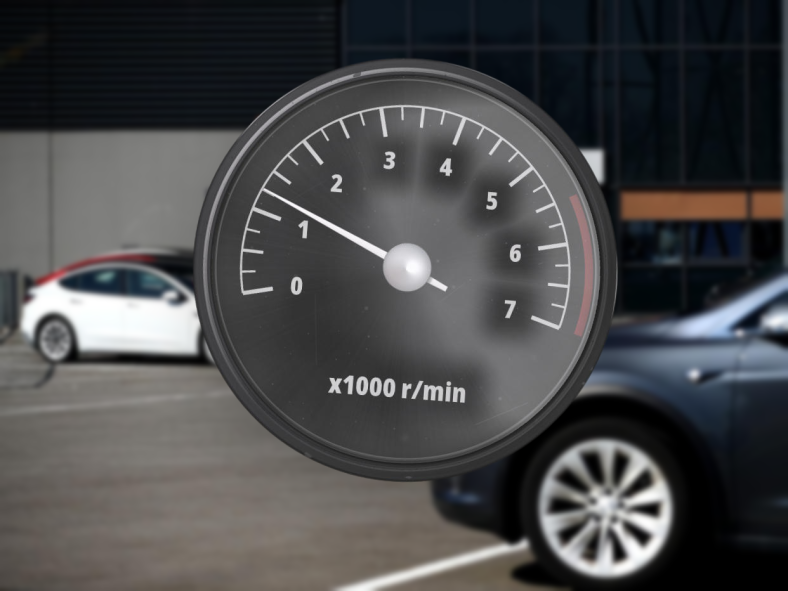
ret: 1250
